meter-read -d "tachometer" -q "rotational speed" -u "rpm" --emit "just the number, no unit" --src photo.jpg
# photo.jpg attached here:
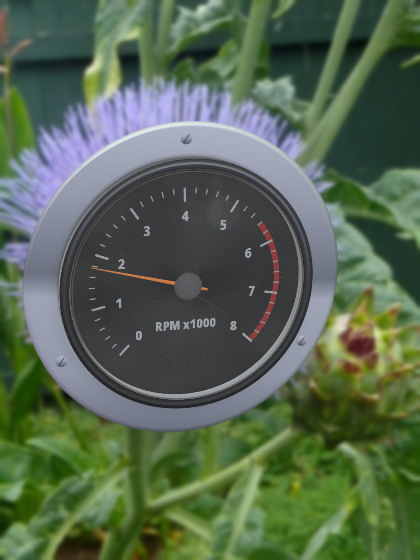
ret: 1800
